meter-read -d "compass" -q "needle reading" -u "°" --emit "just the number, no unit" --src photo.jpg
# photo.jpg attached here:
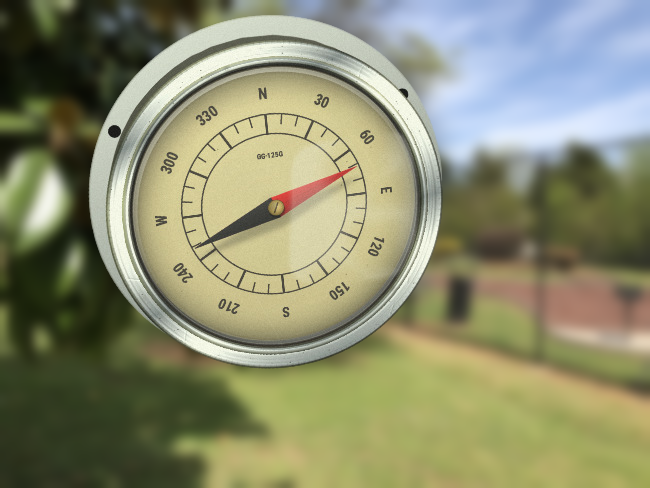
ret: 70
